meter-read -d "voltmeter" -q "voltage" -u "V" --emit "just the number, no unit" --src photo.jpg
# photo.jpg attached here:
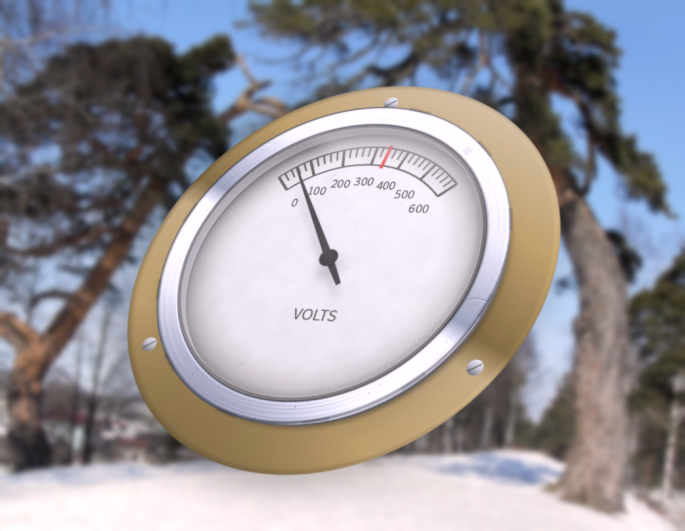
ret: 60
